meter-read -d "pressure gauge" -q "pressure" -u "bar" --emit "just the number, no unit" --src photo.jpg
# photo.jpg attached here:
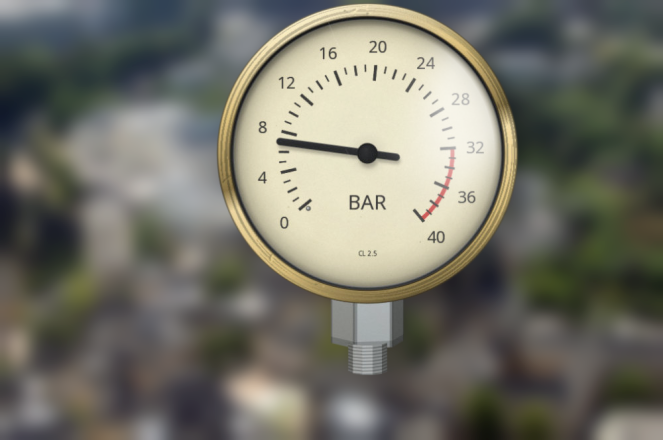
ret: 7
